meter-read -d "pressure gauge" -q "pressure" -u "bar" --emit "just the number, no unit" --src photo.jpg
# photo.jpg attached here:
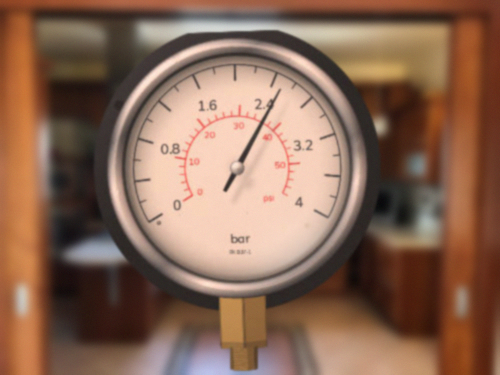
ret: 2.5
